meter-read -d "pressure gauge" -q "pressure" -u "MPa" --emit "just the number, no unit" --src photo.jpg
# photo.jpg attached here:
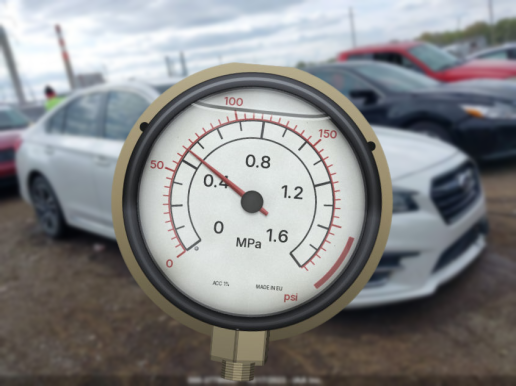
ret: 0.45
